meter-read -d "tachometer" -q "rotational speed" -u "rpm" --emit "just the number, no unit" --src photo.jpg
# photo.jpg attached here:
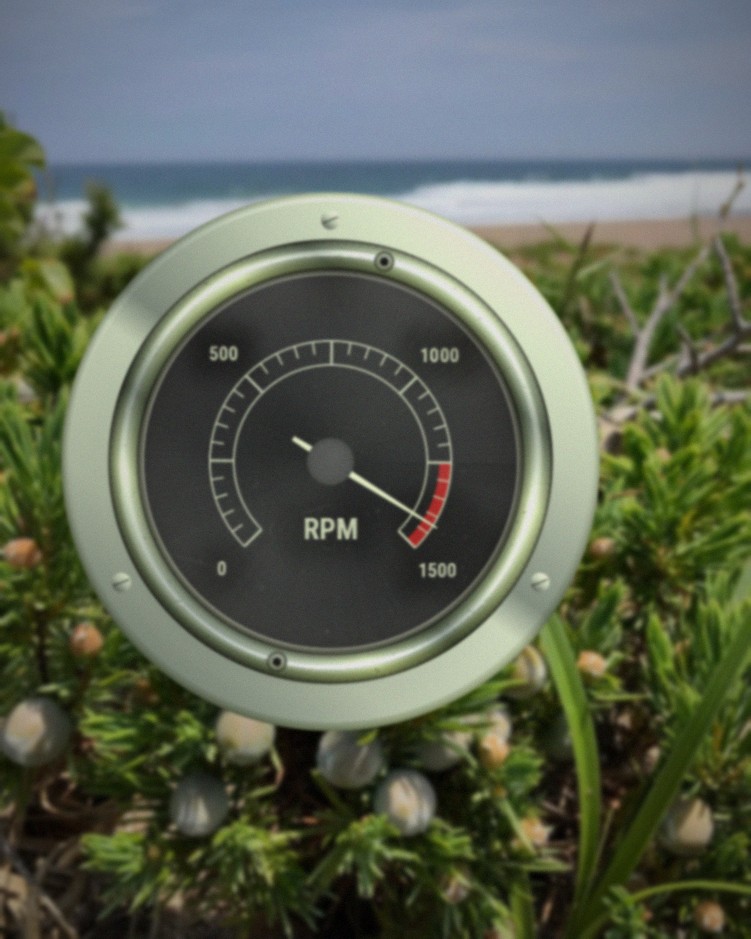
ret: 1425
